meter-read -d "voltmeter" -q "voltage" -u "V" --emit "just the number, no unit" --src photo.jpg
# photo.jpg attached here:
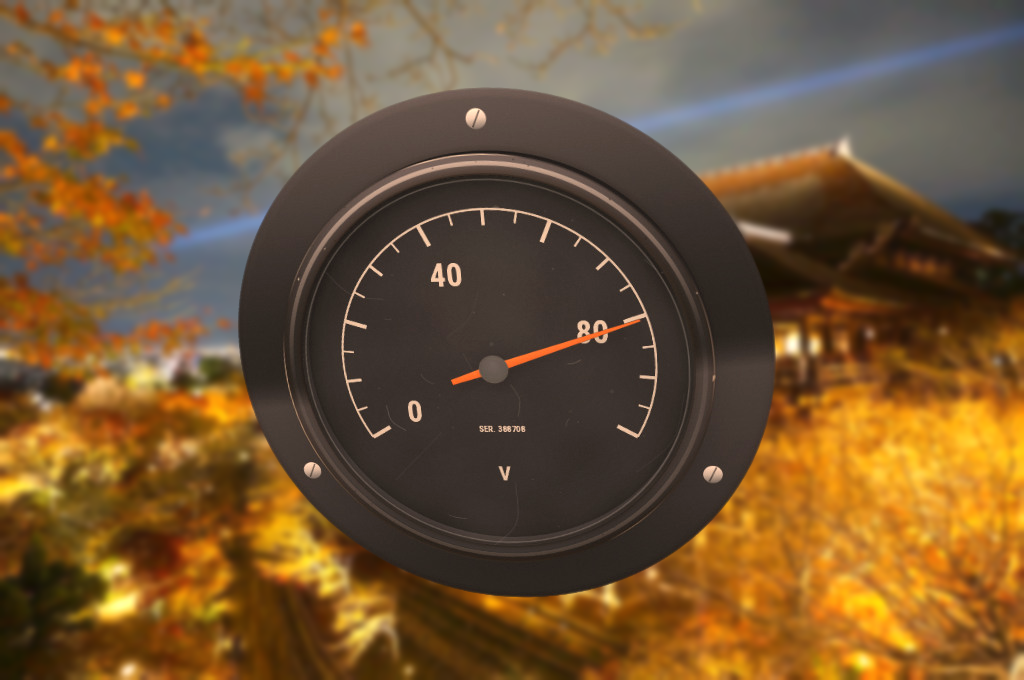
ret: 80
